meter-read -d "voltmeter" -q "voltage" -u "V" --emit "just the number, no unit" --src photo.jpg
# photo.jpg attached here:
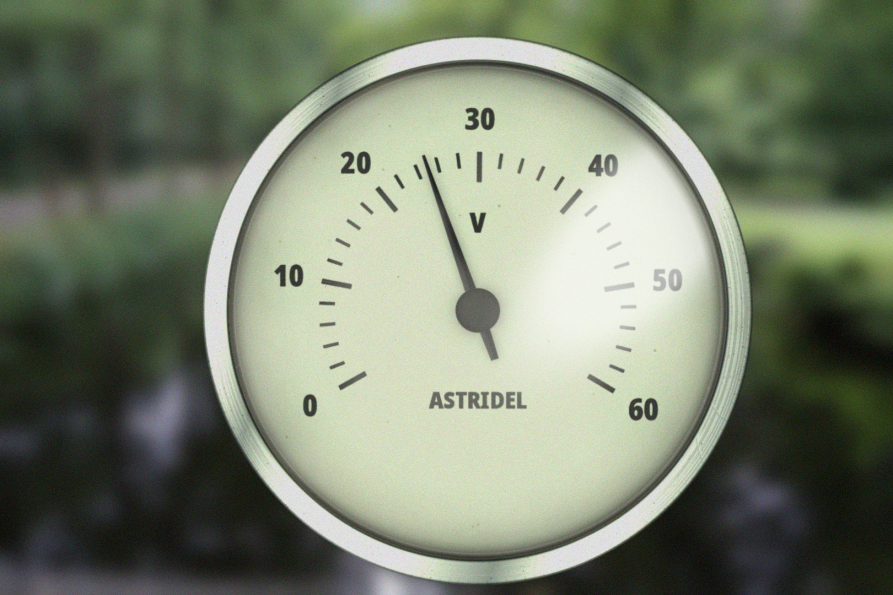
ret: 25
